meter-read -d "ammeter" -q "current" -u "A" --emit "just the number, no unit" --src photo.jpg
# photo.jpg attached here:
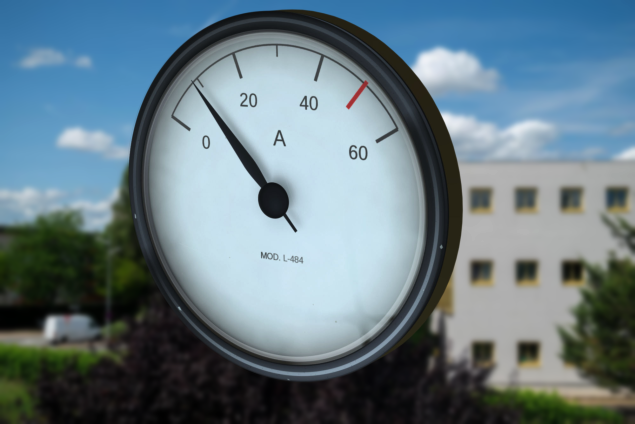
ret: 10
